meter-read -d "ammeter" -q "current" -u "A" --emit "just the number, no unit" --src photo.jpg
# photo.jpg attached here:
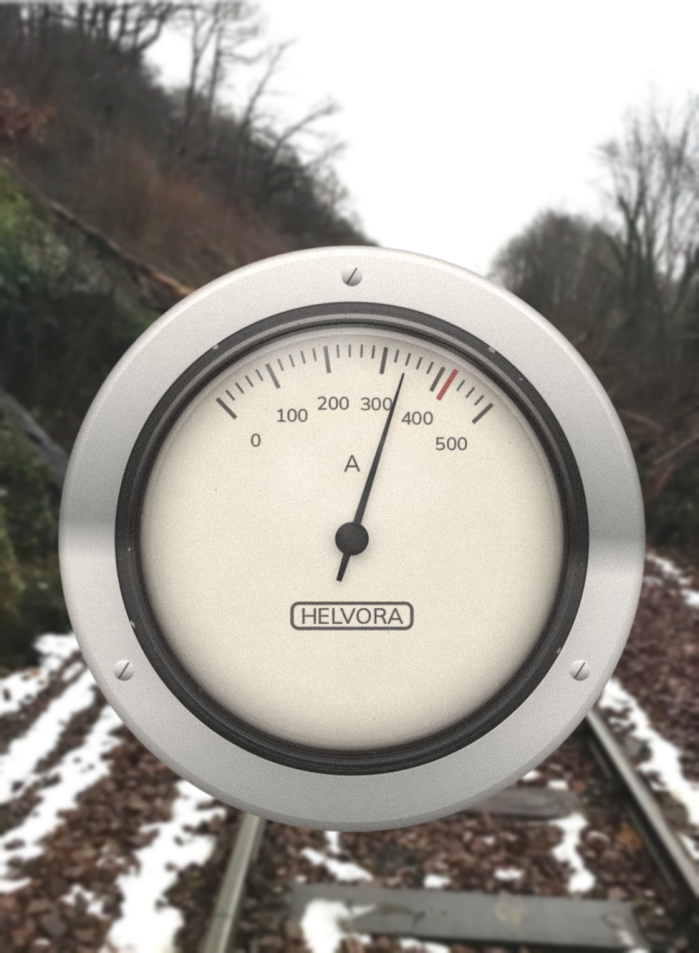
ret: 340
